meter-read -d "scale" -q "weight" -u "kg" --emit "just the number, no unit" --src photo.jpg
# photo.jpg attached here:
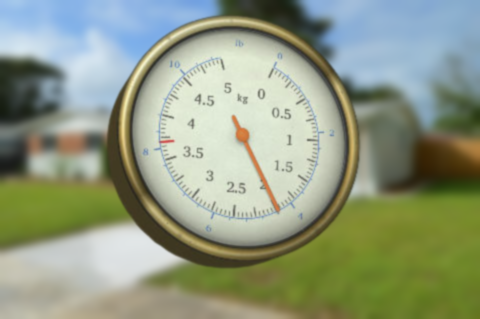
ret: 2
